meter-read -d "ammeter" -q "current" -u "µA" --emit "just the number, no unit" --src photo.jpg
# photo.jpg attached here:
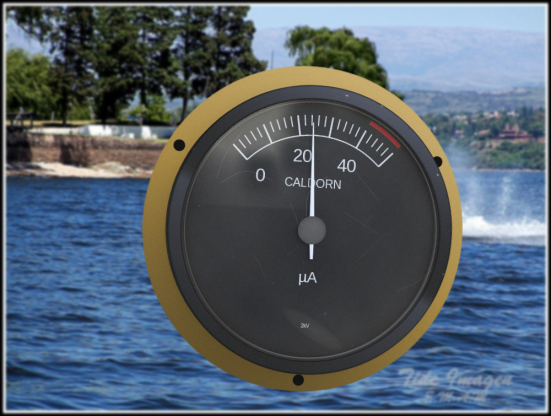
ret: 24
